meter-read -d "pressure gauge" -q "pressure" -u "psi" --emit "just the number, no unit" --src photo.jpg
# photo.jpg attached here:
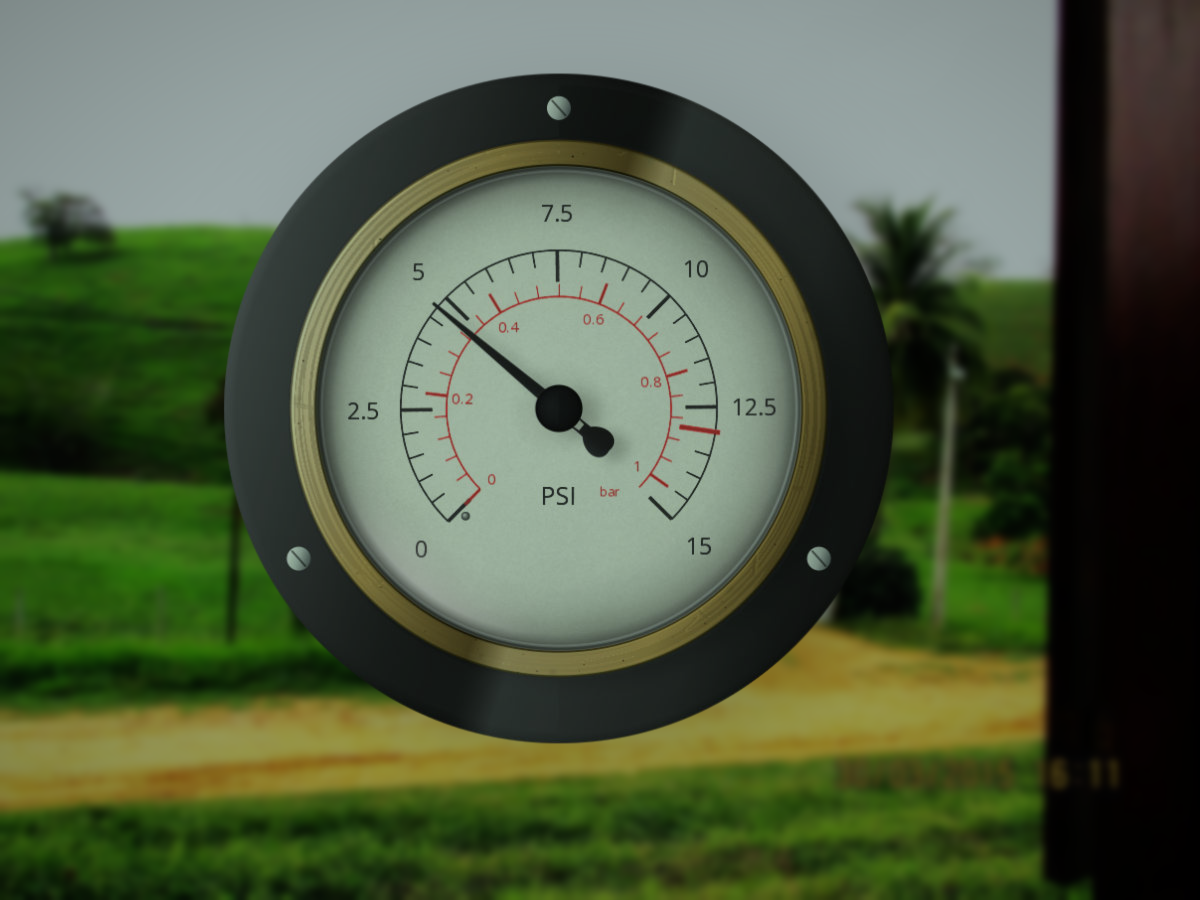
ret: 4.75
